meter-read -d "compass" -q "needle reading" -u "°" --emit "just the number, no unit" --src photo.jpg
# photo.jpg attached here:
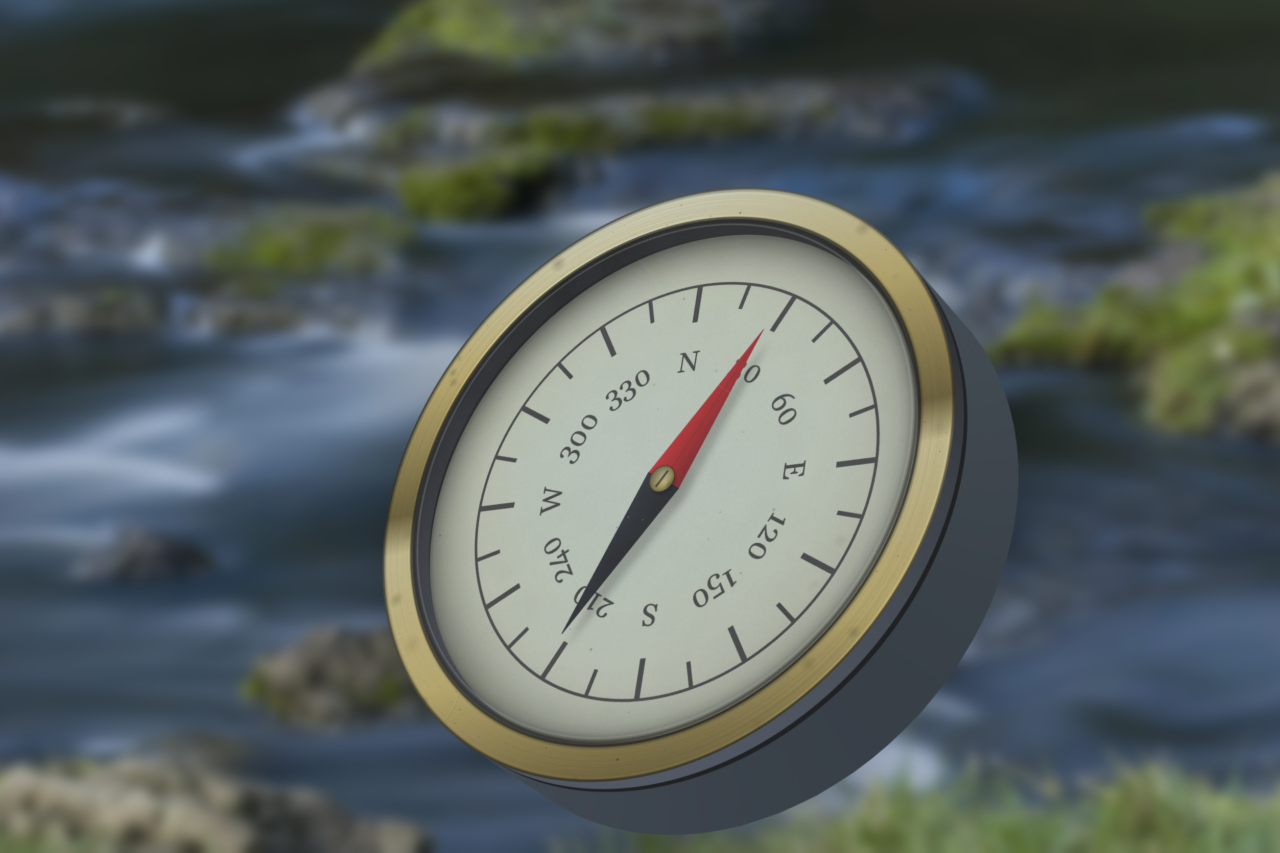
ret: 30
